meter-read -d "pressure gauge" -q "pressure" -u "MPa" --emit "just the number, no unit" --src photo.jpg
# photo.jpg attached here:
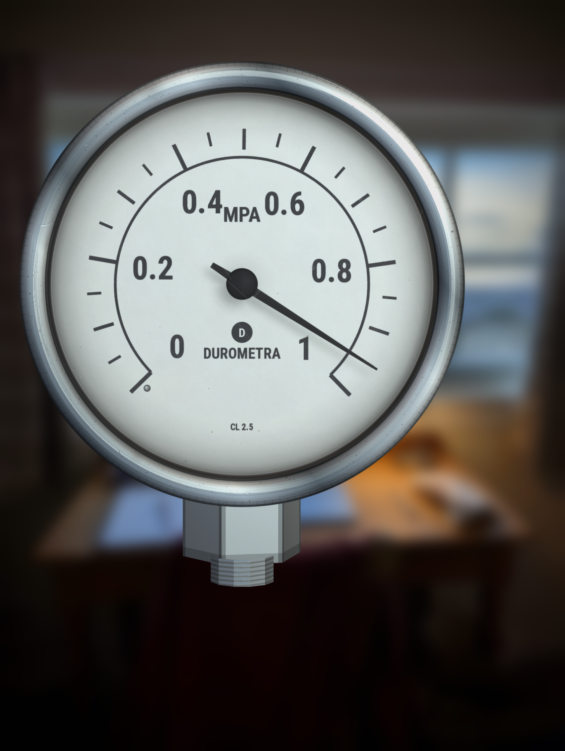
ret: 0.95
